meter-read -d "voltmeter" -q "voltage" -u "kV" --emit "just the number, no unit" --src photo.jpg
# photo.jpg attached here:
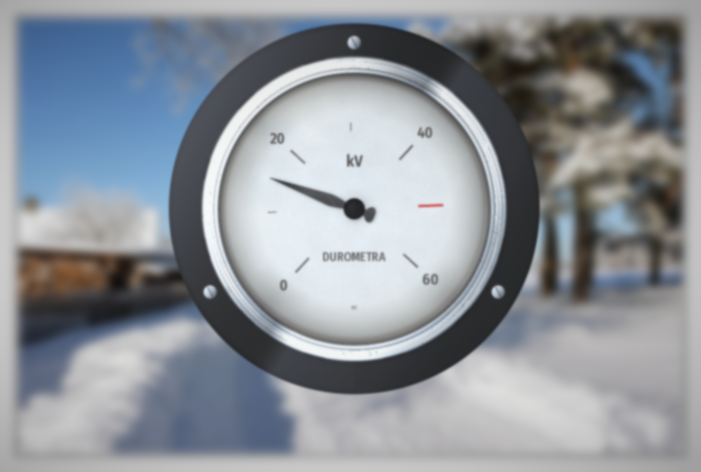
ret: 15
